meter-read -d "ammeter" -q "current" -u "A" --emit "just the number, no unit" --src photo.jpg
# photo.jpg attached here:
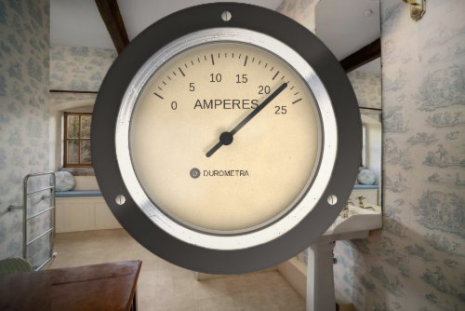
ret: 22
